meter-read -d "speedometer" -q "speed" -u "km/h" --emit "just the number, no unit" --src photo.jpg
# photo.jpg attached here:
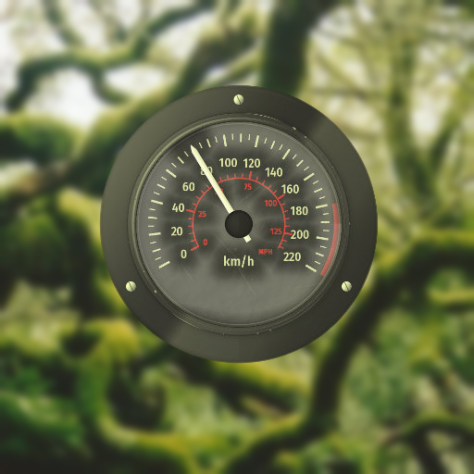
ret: 80
